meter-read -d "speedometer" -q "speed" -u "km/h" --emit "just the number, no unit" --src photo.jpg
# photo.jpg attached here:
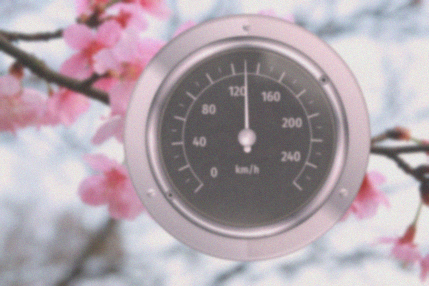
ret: 130
